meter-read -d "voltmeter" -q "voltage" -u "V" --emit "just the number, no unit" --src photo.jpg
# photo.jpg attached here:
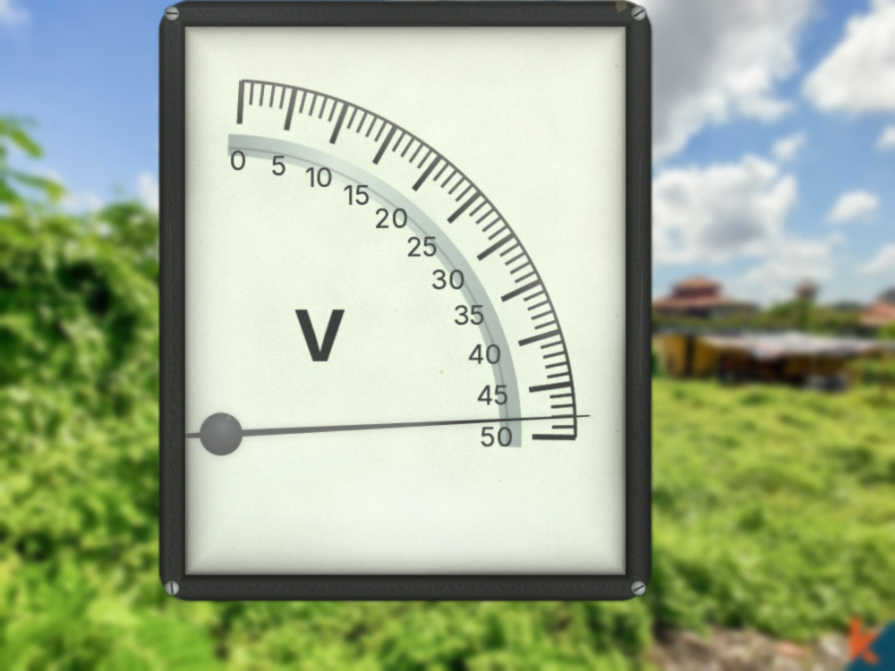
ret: 48
